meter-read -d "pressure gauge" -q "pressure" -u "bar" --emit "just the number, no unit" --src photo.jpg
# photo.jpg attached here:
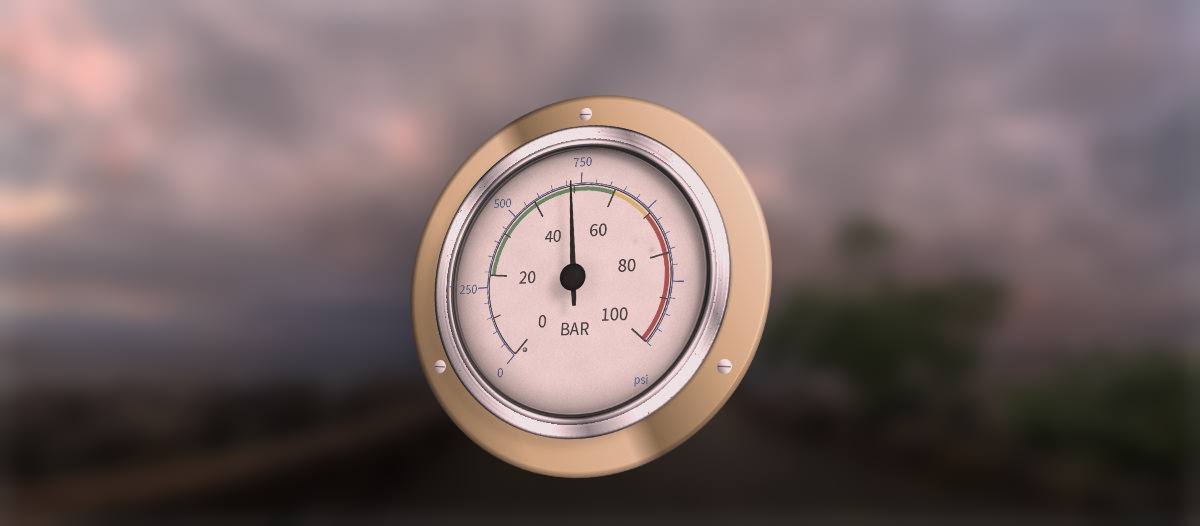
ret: 50
